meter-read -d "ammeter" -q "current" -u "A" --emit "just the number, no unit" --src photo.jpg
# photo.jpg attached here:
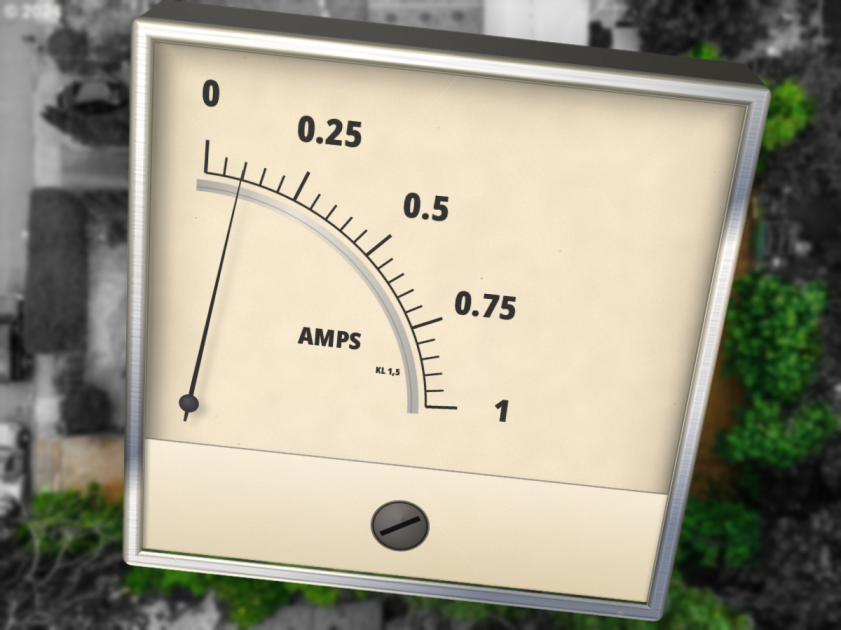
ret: 0.1
